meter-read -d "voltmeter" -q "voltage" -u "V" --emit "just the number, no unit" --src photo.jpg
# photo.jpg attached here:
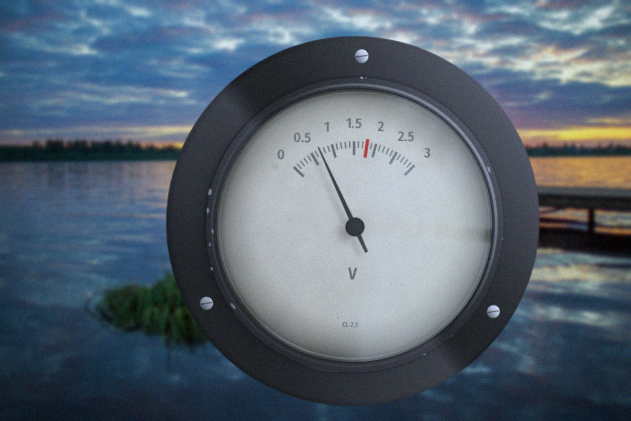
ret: 0.7
